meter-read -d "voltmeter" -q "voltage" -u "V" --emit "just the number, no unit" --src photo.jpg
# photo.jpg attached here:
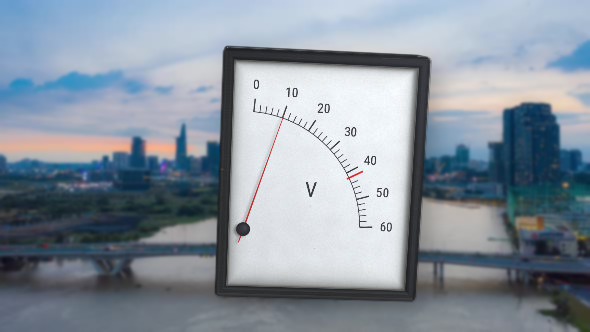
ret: 10
